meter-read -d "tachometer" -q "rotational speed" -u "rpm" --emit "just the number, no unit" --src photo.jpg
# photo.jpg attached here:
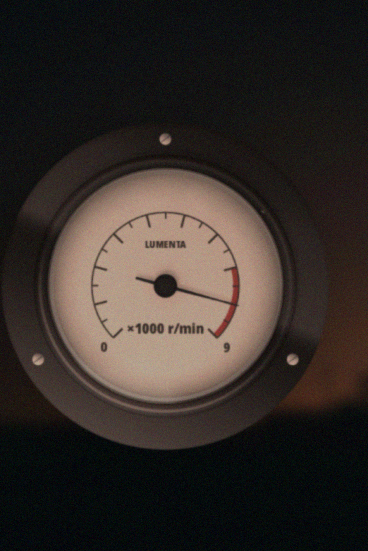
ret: 8000
